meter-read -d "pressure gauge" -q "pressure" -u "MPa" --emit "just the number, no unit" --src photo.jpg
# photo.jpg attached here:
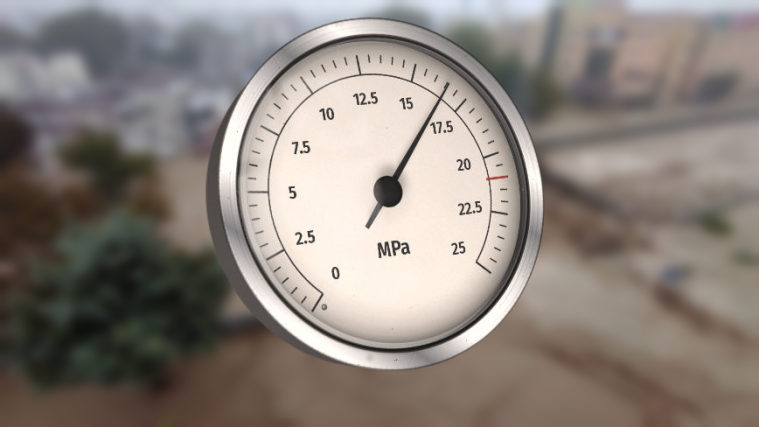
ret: 16.5
